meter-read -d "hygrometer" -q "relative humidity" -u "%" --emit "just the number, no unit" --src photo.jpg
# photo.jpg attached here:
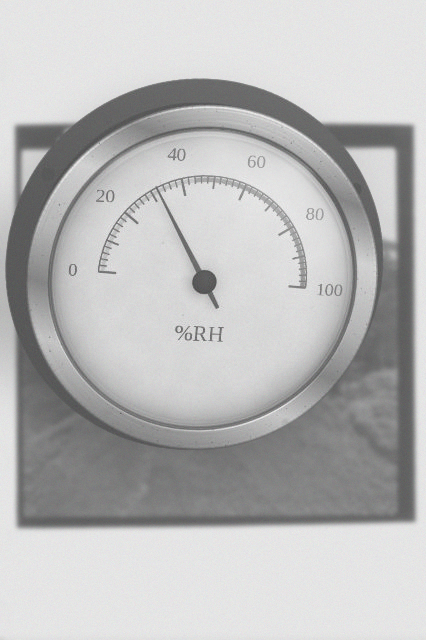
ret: 32
